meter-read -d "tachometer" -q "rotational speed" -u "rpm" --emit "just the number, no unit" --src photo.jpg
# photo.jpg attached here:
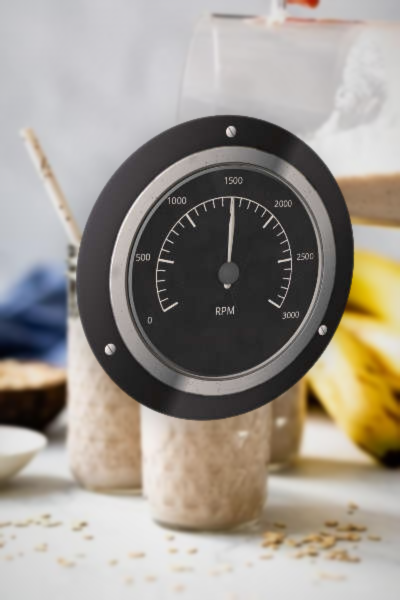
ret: 1500
